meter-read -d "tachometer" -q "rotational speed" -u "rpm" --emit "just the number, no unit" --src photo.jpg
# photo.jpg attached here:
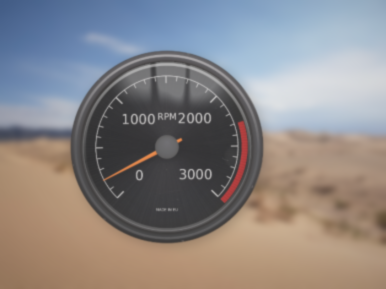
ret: 200
